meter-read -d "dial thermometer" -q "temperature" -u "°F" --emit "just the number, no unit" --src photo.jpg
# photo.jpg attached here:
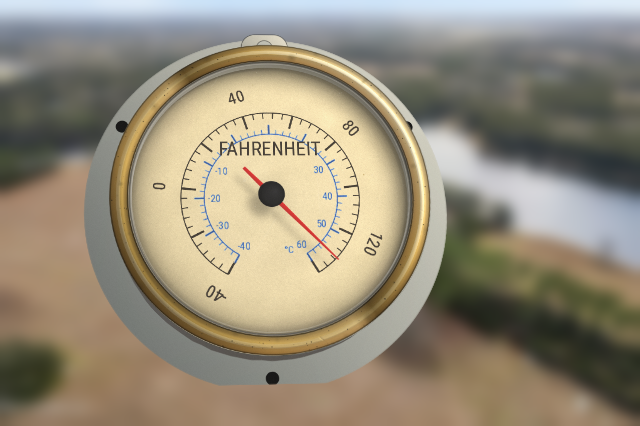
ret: 132
